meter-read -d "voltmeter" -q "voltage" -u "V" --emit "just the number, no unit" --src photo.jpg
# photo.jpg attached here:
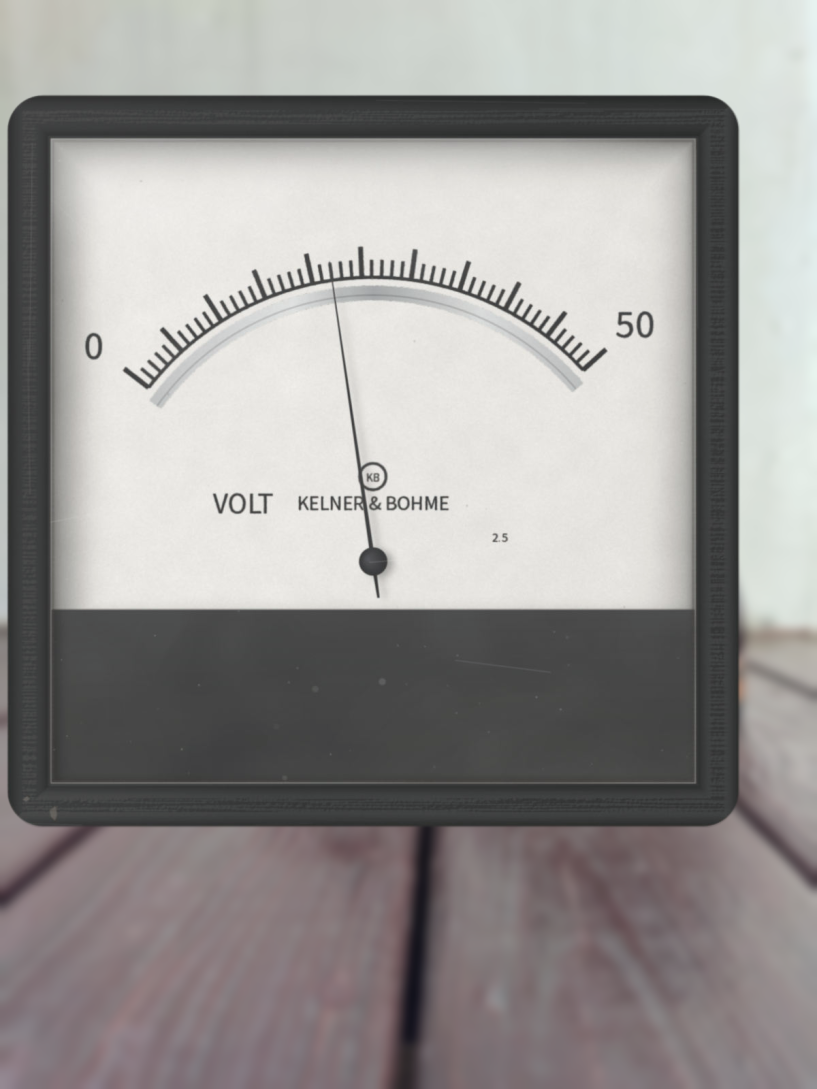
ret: 22
